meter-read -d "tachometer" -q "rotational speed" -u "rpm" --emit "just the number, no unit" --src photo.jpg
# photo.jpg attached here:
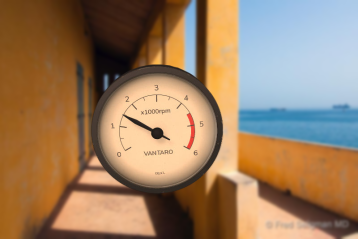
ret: 1500
